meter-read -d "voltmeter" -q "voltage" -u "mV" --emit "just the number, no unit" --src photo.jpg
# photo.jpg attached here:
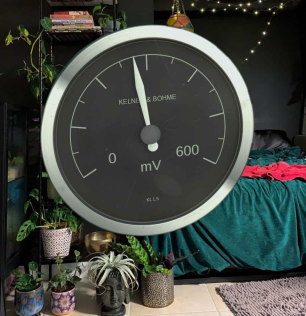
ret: 275
